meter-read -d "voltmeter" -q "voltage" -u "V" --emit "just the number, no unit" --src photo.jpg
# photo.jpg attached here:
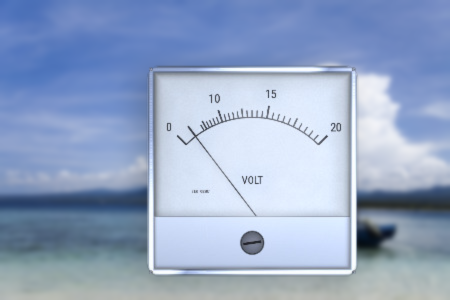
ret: 5
